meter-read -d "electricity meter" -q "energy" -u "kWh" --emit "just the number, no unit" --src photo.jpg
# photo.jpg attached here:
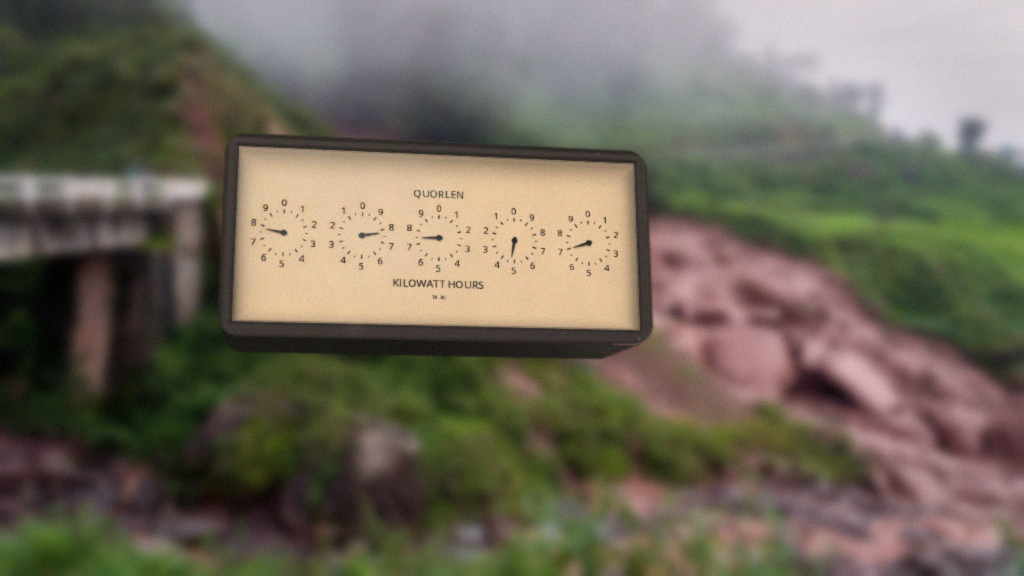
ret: 77747
